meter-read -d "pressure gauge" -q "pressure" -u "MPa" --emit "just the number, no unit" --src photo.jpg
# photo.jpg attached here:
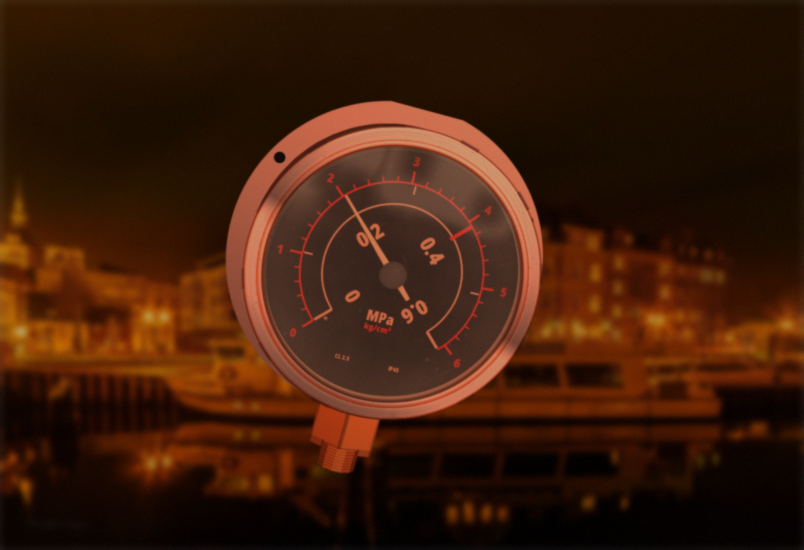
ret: 0.2
